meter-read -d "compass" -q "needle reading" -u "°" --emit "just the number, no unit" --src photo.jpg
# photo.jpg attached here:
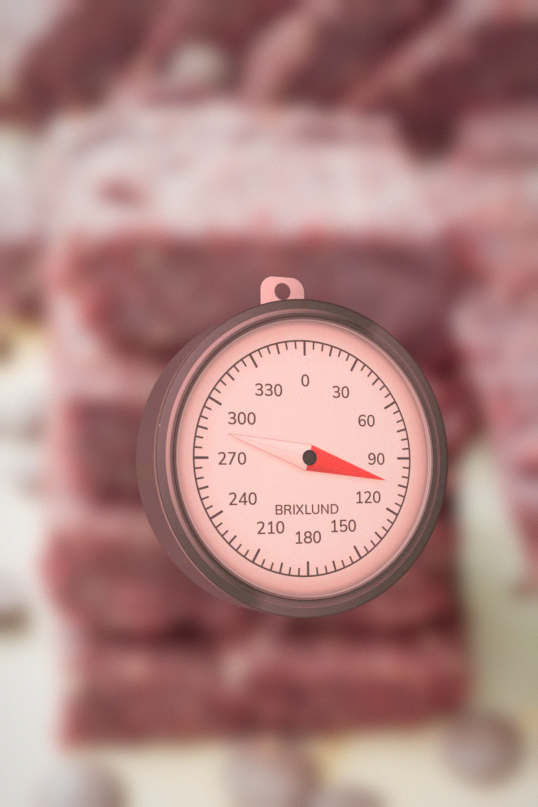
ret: 105
